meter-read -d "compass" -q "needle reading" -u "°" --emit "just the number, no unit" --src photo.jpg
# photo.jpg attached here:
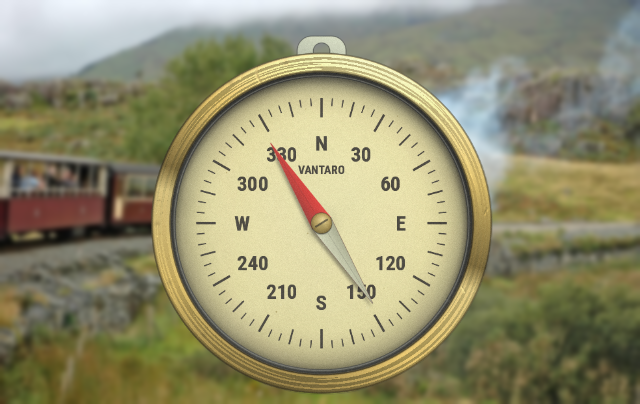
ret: 327.5
